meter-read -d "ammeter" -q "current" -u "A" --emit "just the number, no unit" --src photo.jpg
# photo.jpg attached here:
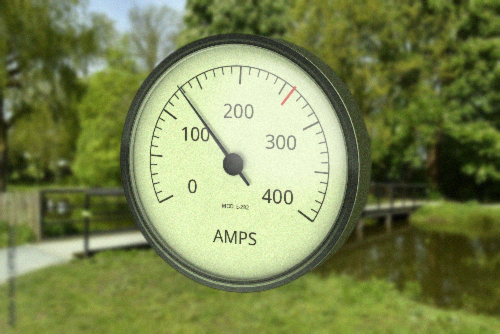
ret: 130
